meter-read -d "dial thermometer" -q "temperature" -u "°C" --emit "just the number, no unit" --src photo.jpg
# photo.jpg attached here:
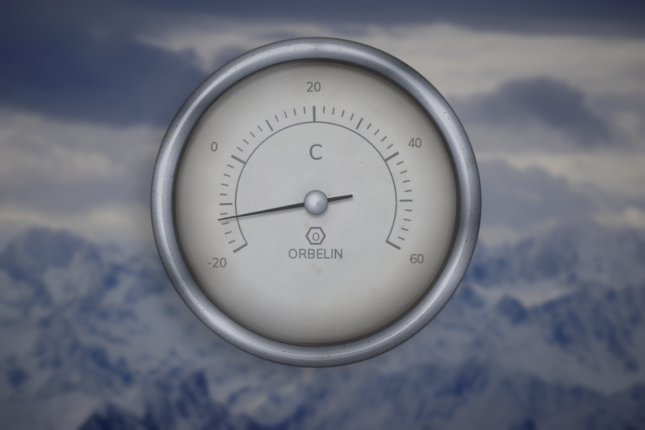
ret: -13
